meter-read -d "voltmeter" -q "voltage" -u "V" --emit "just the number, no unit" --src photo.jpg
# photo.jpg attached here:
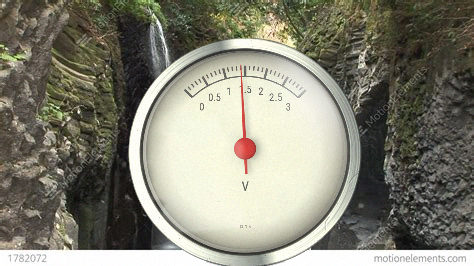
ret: 1.4
